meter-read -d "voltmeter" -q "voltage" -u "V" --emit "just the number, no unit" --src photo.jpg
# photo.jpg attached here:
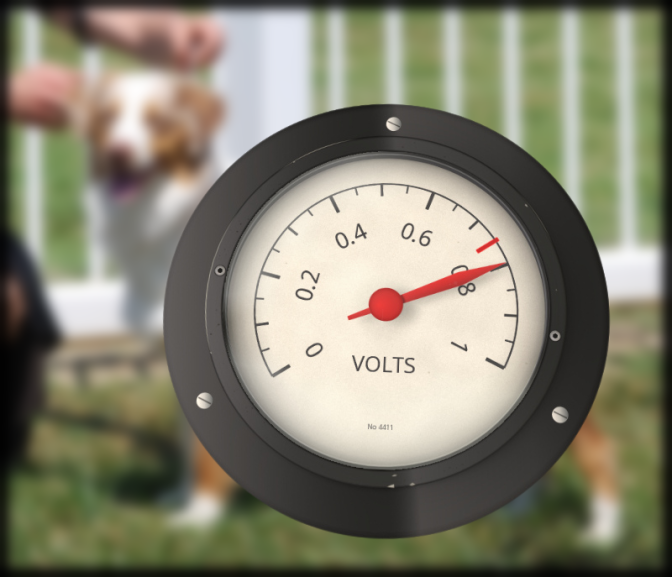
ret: 0.8
